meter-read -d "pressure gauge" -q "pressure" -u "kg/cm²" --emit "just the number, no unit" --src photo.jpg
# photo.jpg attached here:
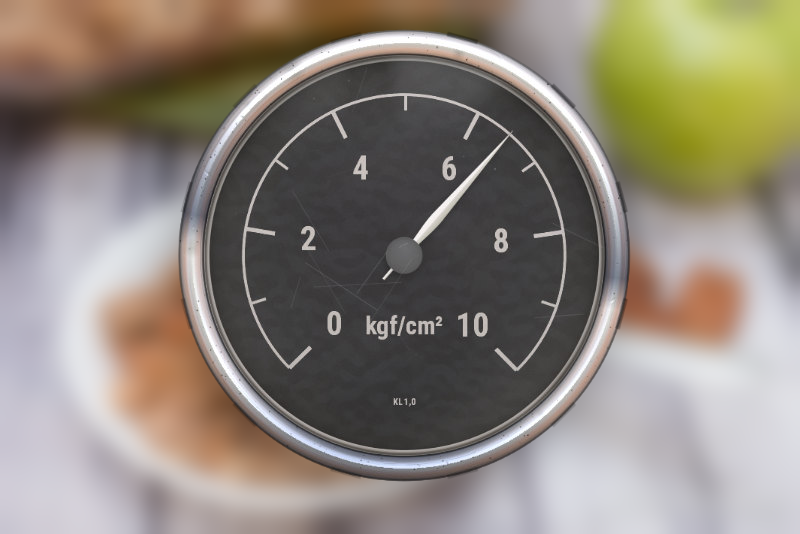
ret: 6.5
